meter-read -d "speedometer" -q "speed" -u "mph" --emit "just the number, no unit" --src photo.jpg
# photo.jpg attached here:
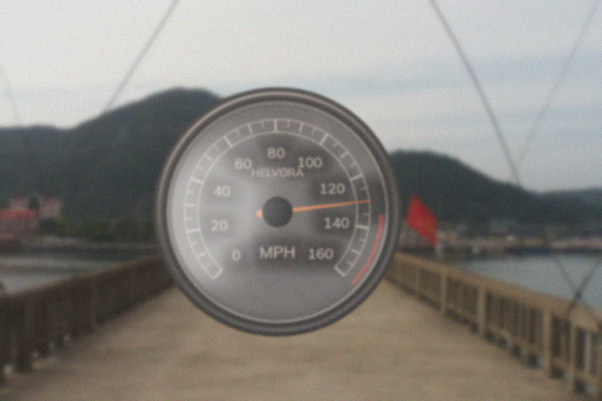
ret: 130
